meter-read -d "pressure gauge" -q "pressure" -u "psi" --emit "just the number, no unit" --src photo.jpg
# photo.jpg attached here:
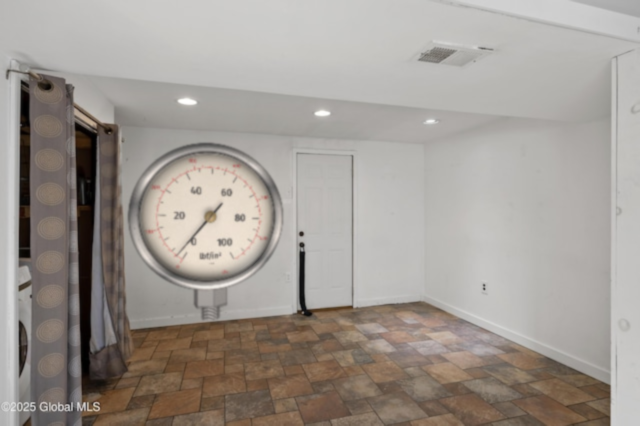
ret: 2.5
